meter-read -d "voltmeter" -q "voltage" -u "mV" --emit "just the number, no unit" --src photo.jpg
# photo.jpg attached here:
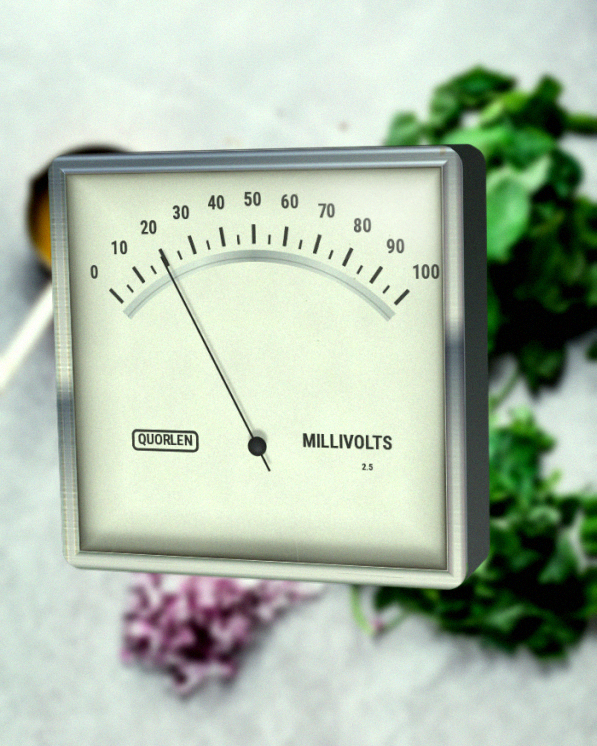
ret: 20
